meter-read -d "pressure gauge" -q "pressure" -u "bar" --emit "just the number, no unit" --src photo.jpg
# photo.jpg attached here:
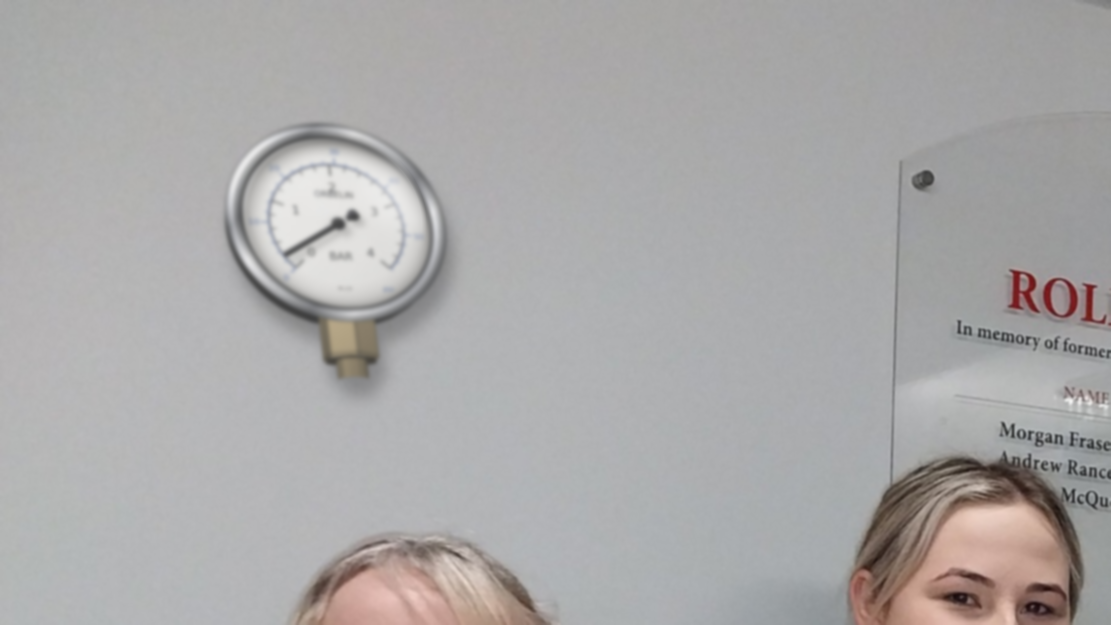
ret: 0.2
